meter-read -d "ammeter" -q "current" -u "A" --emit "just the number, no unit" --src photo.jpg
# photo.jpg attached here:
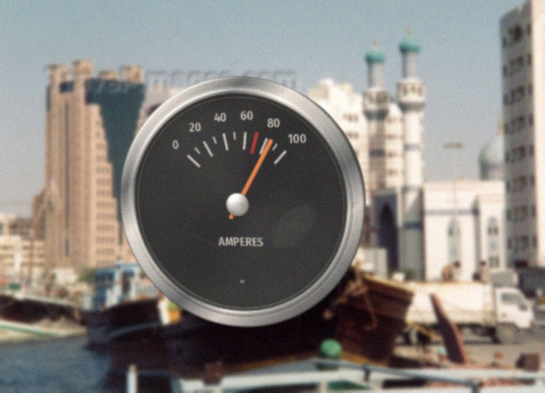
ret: 85
